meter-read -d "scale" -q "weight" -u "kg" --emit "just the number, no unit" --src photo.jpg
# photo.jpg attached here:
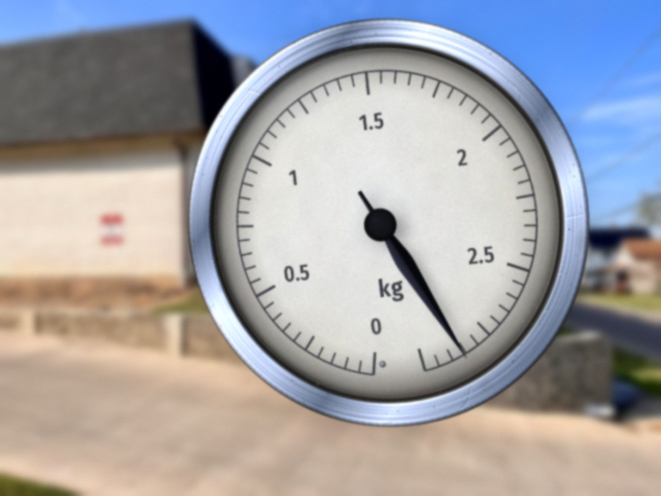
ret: 2.85
